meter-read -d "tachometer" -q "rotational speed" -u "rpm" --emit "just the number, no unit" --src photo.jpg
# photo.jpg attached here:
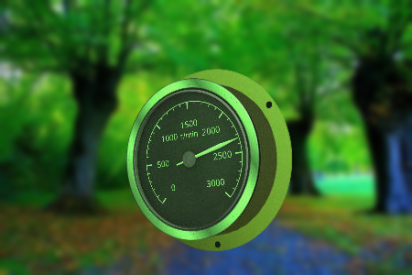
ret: 2350
